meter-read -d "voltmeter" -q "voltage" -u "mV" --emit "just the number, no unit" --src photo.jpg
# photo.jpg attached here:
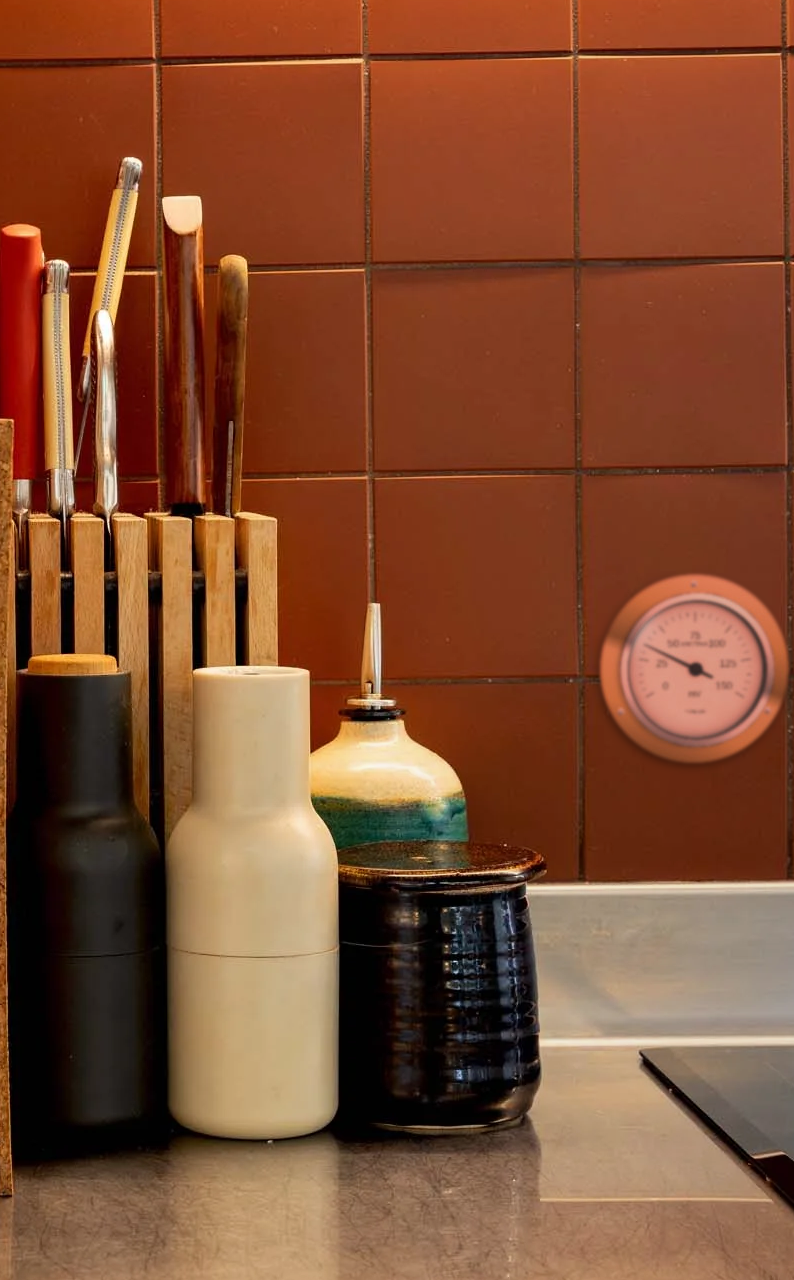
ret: 35
